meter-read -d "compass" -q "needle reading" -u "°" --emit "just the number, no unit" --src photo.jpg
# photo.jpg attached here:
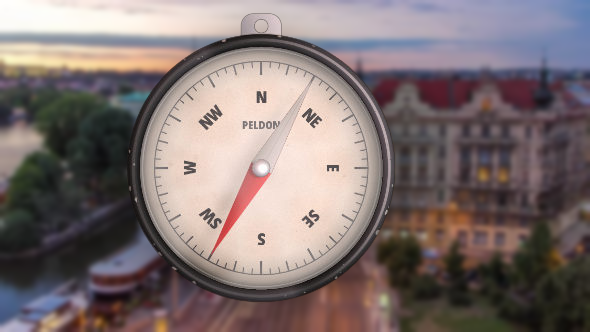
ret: 210
